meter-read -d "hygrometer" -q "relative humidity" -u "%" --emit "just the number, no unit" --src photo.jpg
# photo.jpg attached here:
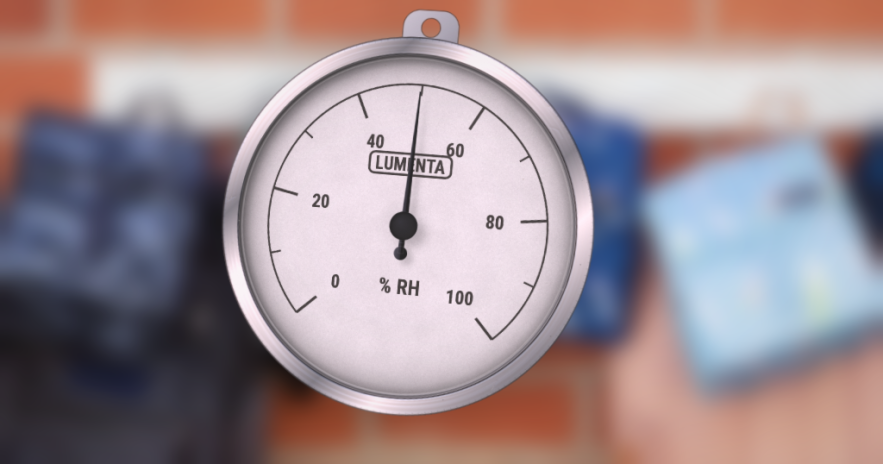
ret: 50
